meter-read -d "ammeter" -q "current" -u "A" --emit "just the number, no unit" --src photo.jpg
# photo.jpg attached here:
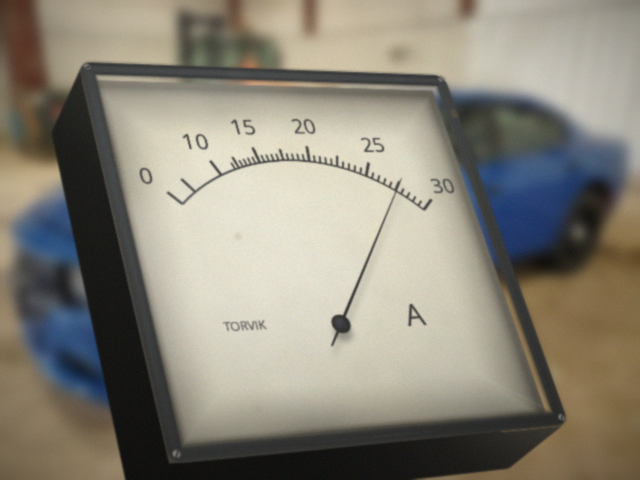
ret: 27.5
